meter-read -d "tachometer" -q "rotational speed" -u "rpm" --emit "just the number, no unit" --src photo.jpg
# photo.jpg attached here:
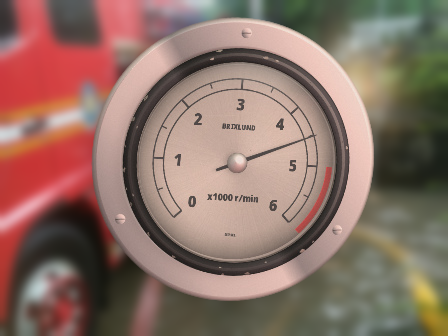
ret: 4500
